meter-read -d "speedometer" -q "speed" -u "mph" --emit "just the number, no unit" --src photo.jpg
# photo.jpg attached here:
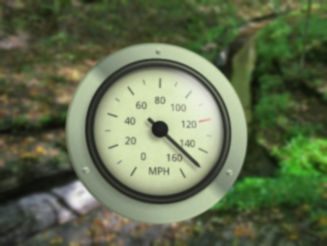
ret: 150
